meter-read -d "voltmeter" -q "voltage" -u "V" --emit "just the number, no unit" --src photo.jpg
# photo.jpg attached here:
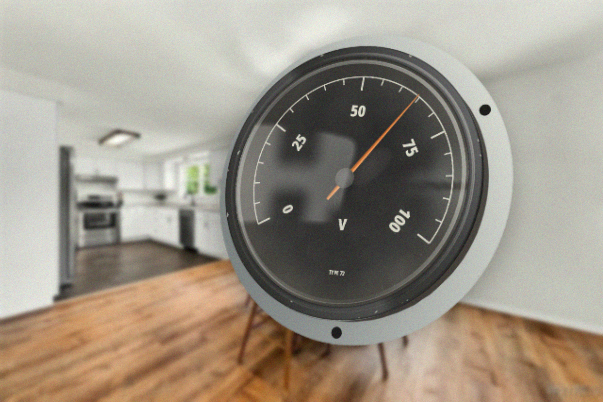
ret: 65
